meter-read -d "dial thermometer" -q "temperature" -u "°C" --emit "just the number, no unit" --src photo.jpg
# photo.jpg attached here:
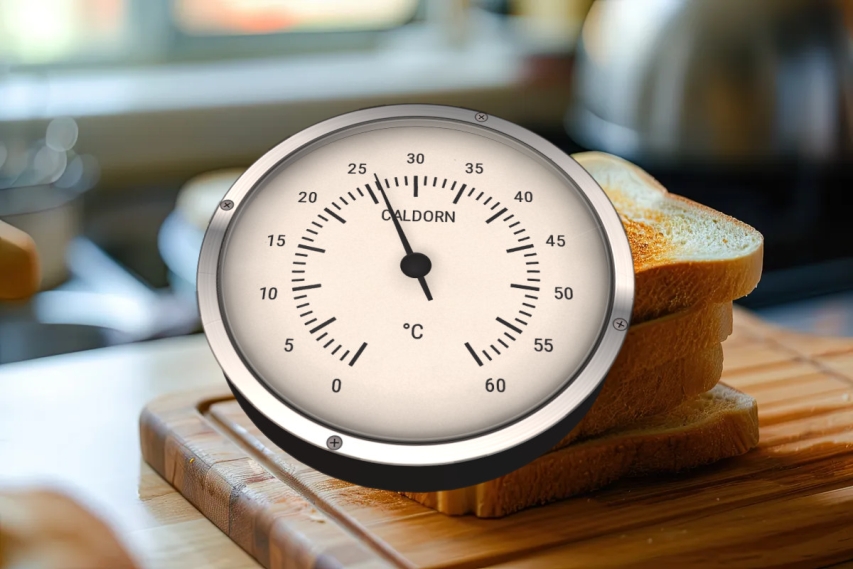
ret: 26
